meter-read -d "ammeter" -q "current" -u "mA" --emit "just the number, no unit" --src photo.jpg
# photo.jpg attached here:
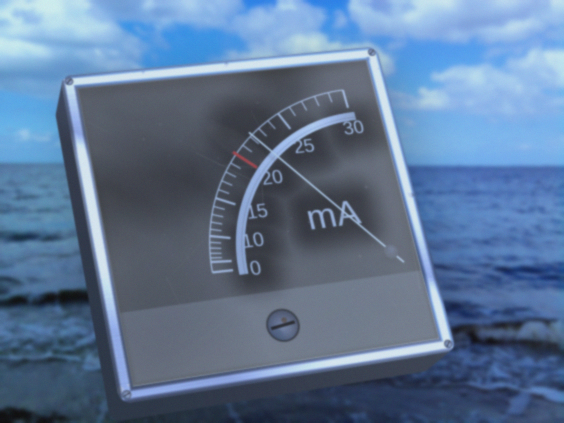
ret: 22
